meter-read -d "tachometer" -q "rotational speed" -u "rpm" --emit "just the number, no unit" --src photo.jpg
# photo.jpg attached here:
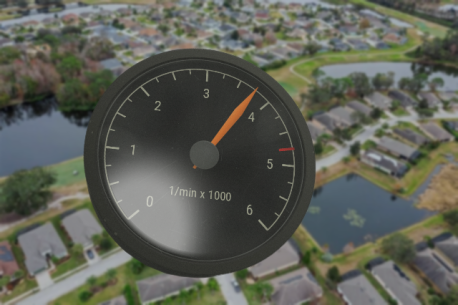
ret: 3750
